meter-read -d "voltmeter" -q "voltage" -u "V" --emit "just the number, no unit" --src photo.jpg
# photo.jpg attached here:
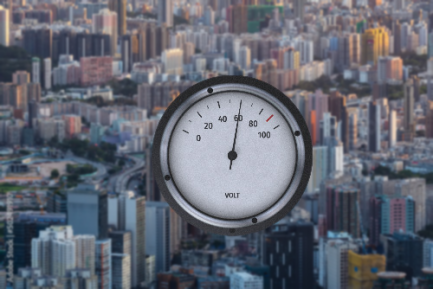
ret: 60
